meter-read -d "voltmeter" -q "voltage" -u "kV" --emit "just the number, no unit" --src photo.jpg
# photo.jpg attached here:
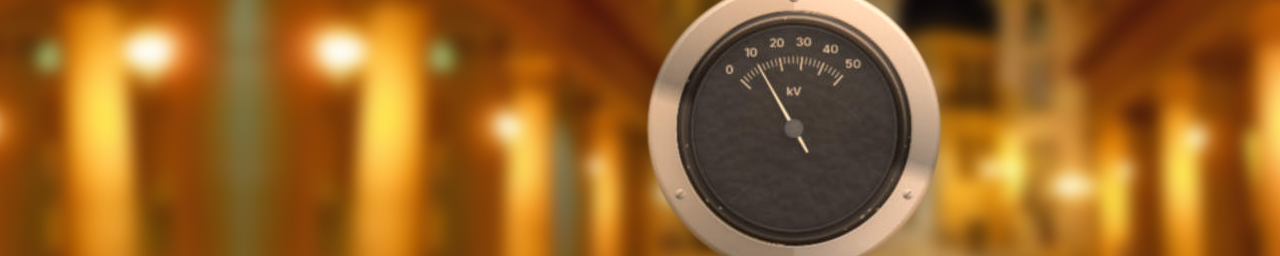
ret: 10
